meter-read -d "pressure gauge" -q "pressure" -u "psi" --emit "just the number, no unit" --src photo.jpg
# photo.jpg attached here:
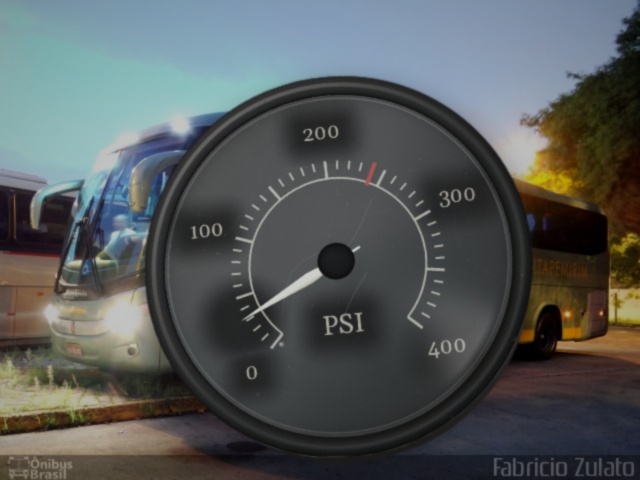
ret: 30
